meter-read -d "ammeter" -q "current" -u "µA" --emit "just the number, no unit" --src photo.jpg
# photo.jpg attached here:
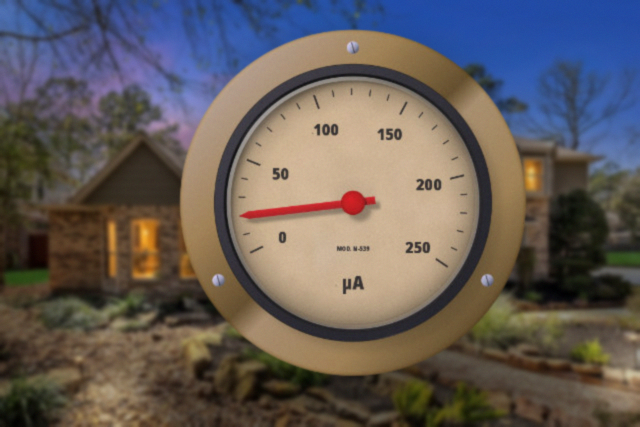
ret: 20
